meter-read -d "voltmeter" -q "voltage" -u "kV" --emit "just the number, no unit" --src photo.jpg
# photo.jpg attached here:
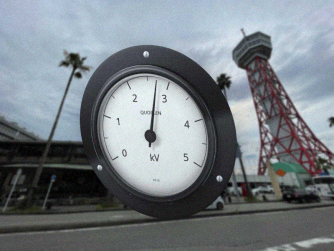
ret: 2.75
